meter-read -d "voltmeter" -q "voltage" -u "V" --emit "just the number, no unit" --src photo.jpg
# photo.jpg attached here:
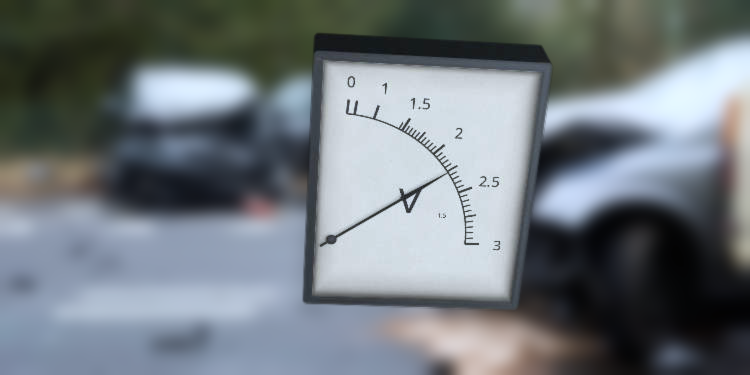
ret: 2.25
